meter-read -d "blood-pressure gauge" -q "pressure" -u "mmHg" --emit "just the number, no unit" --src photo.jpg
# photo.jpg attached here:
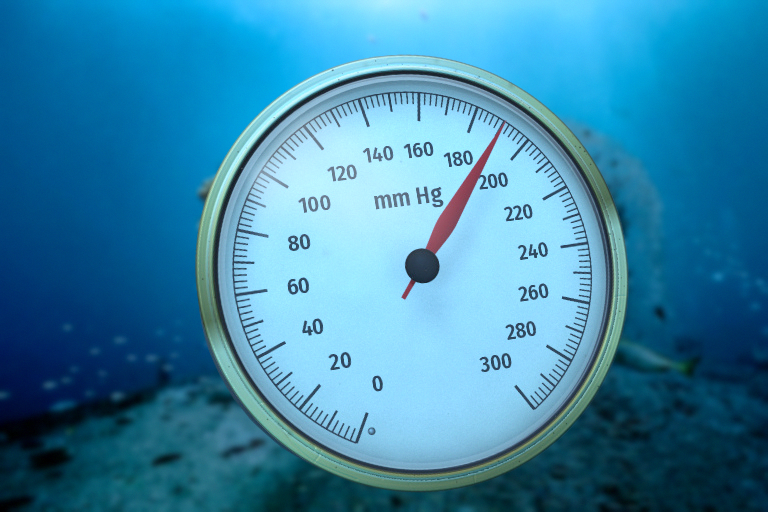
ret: 190
